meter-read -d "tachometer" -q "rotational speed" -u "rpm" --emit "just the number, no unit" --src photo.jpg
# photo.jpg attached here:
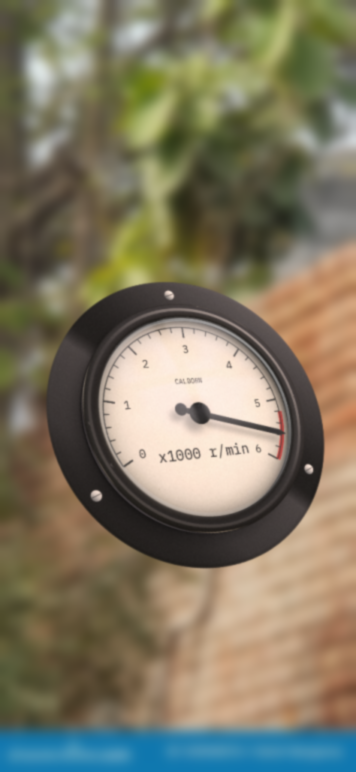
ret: 5600
